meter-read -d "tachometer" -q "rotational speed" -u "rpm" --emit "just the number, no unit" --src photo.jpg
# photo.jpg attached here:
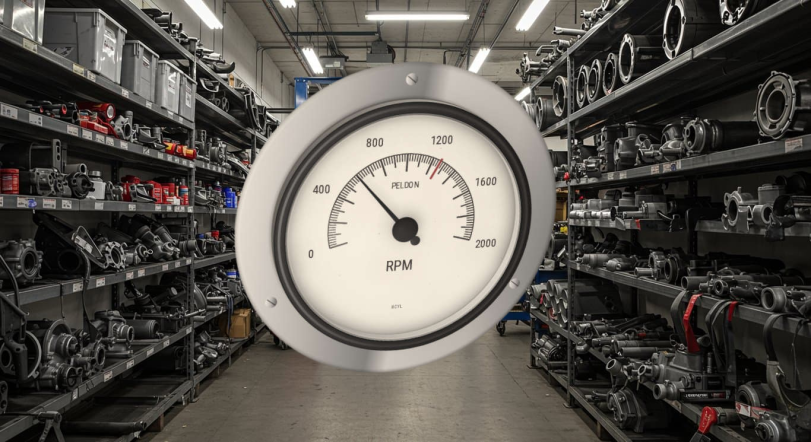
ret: 600
